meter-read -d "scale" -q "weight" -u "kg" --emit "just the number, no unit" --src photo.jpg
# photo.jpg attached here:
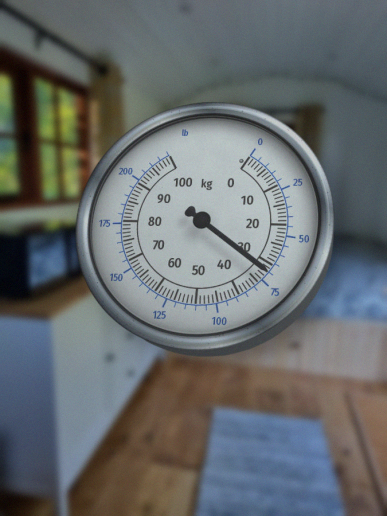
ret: 32
